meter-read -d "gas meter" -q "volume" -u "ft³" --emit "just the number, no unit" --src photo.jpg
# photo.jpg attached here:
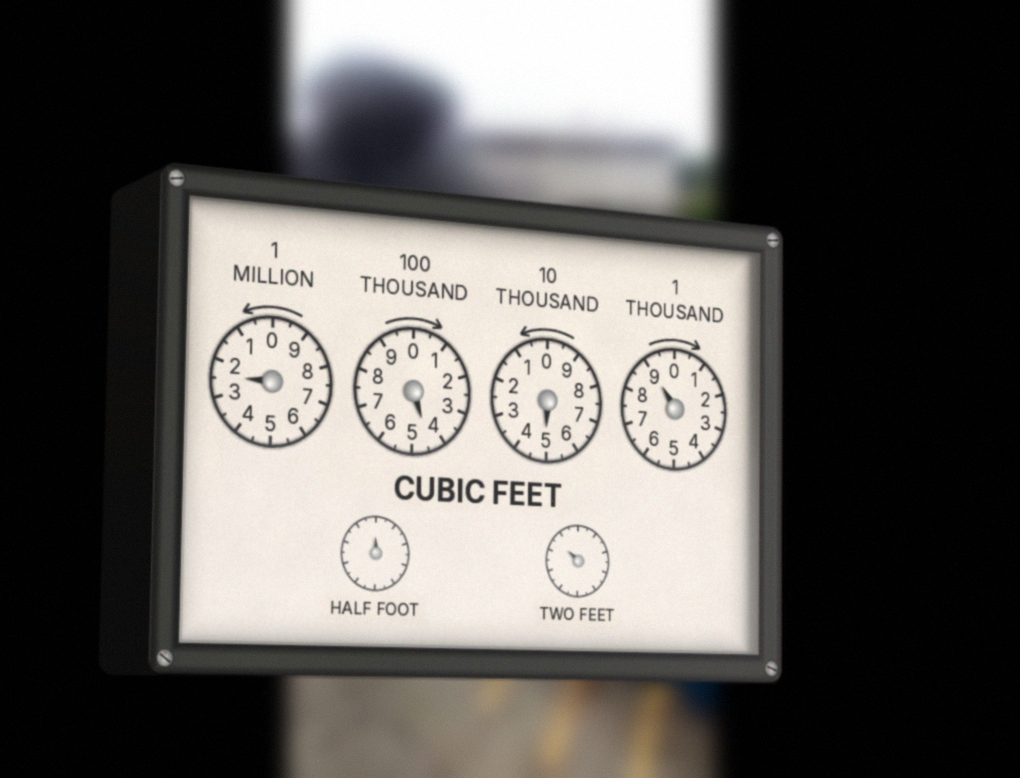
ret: 244900
